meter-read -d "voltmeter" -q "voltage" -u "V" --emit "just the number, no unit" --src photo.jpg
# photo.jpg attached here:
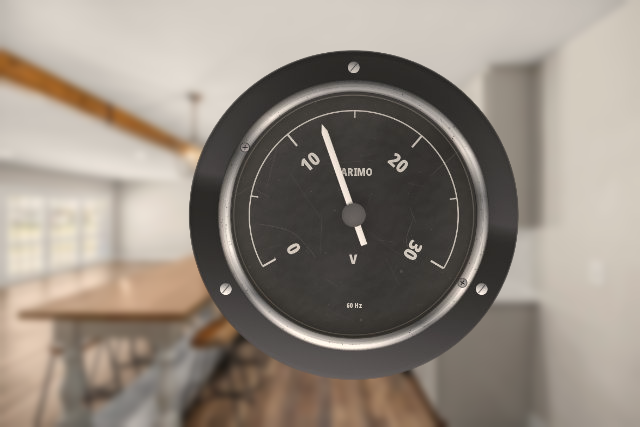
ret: 12.5
